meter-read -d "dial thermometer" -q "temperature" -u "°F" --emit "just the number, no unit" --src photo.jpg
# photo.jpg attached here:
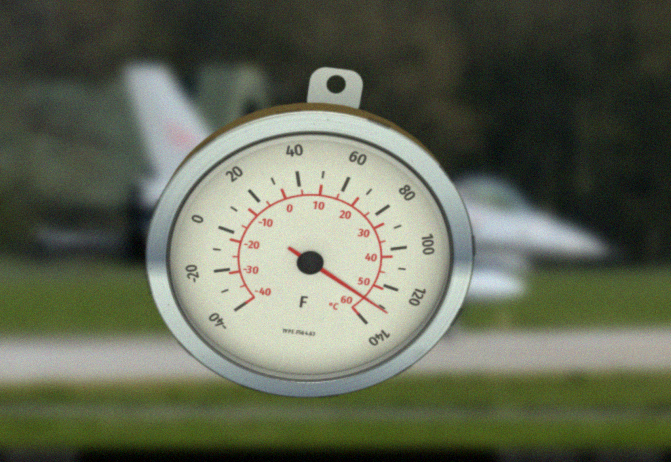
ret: 130
